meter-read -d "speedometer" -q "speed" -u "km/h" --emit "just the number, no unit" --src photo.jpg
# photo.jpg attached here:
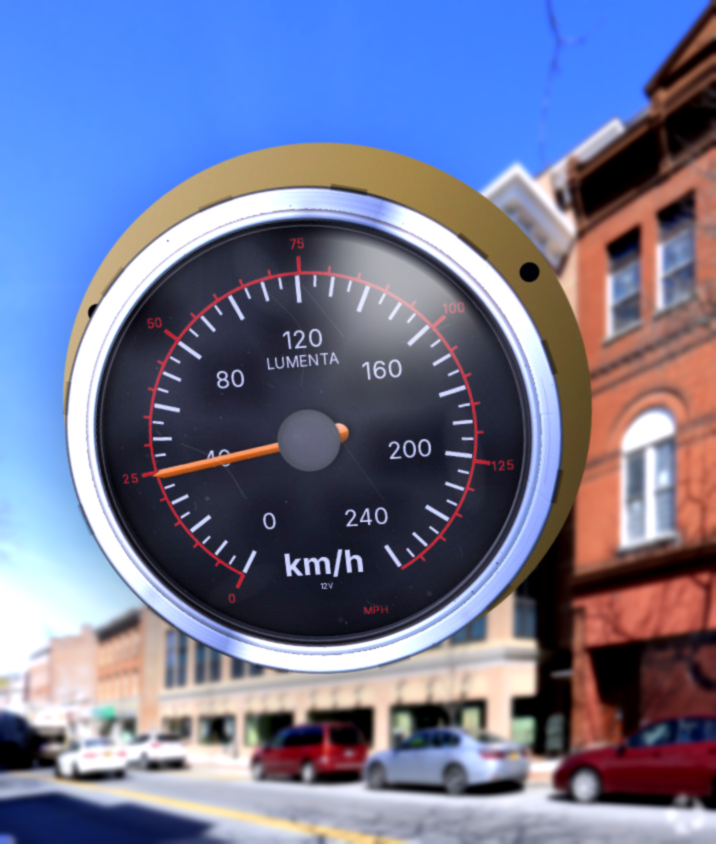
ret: 40
